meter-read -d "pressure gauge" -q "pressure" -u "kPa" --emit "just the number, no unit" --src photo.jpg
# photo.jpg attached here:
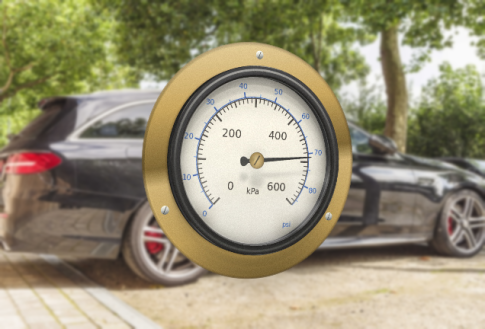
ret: 490
